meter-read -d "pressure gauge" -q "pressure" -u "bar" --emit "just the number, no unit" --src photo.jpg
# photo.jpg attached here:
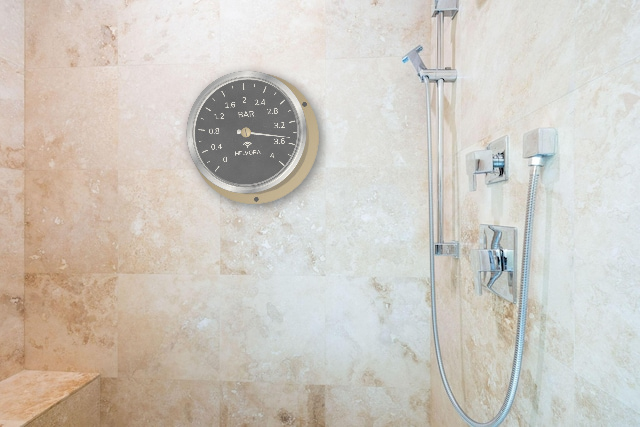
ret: 3.5
